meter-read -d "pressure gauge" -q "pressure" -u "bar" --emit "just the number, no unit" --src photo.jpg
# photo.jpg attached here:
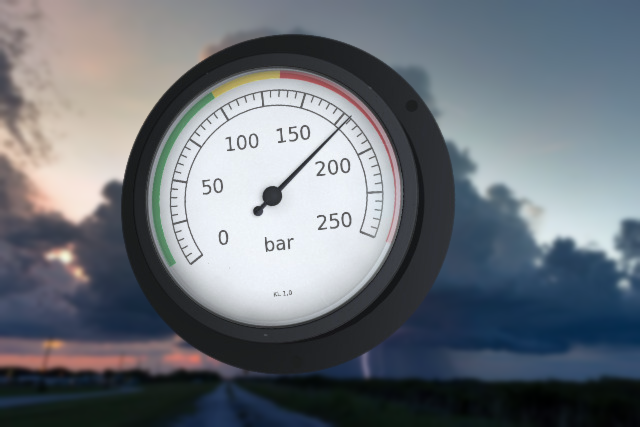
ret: 180
